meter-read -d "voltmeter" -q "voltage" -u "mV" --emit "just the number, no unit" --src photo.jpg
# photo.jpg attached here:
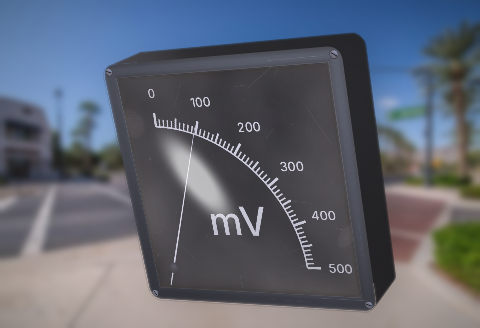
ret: 100
